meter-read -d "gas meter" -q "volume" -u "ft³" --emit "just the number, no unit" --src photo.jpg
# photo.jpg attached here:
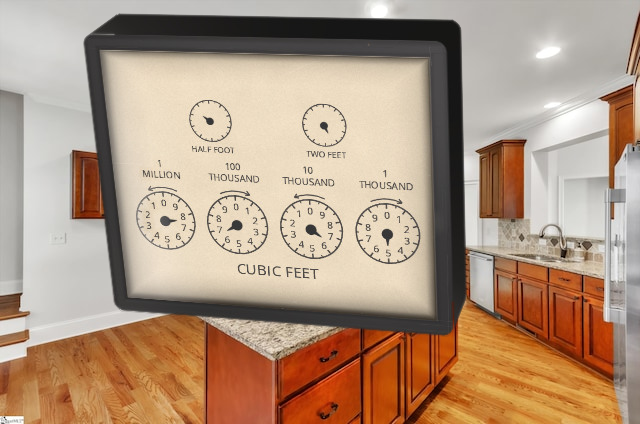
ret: 766500
